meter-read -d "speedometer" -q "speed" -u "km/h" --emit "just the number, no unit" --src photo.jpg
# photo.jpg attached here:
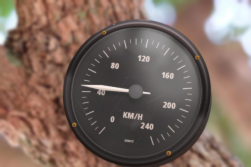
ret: 45
